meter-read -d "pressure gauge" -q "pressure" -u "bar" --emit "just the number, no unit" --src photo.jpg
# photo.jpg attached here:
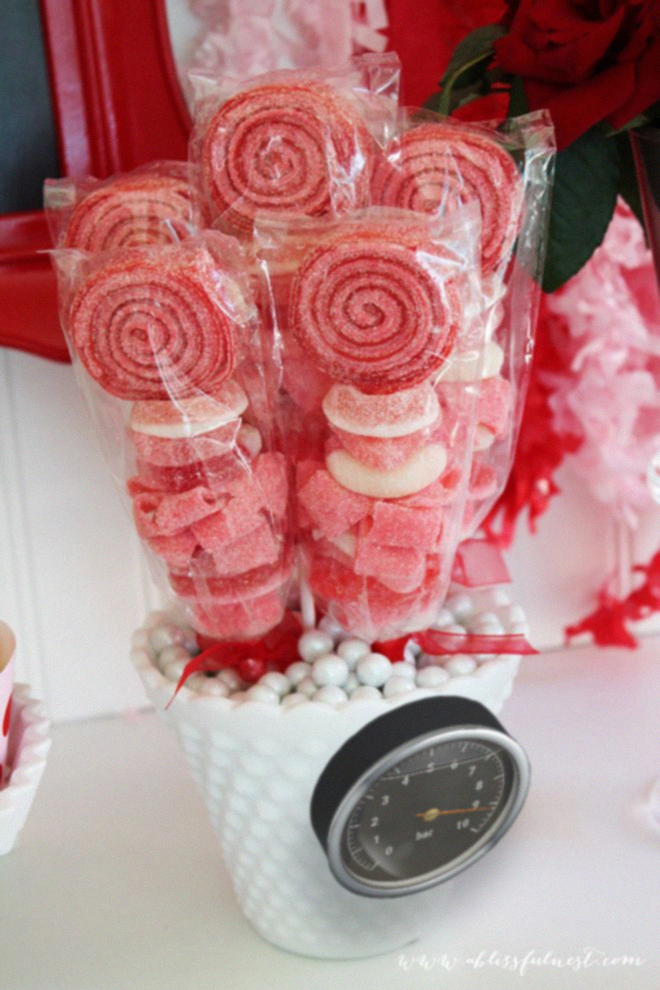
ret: 9
